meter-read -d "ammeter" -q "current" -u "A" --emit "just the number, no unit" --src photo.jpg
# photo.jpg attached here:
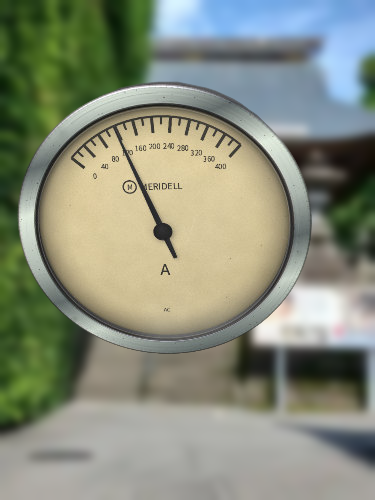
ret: 120
